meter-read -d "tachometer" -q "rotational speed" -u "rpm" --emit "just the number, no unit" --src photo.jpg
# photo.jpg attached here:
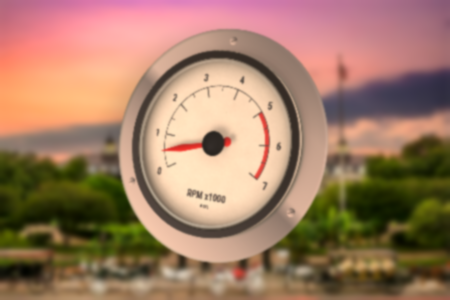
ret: 500
